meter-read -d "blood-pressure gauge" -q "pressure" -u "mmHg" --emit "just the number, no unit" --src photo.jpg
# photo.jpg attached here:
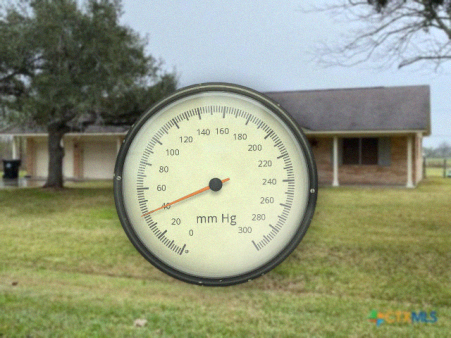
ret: 40
